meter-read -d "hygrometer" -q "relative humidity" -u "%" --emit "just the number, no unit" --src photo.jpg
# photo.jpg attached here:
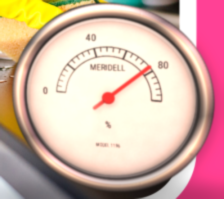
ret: 76
